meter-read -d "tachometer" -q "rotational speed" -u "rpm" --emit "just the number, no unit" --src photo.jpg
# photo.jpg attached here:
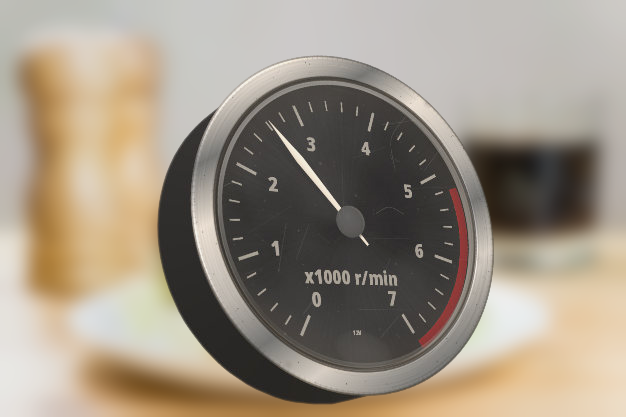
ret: 2600
